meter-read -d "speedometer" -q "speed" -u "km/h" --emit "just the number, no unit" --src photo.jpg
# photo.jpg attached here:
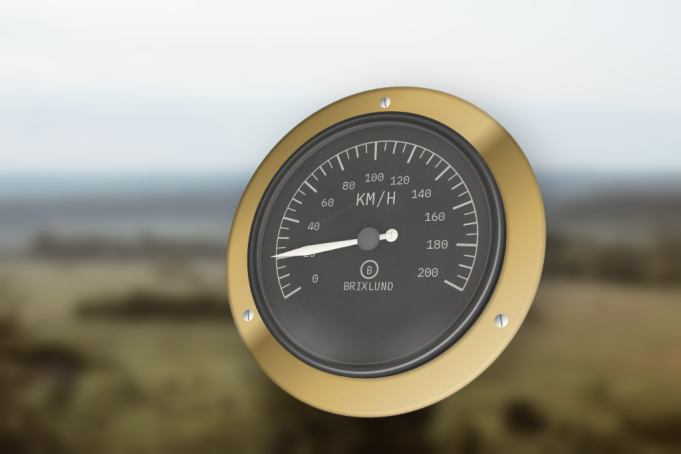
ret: 20
